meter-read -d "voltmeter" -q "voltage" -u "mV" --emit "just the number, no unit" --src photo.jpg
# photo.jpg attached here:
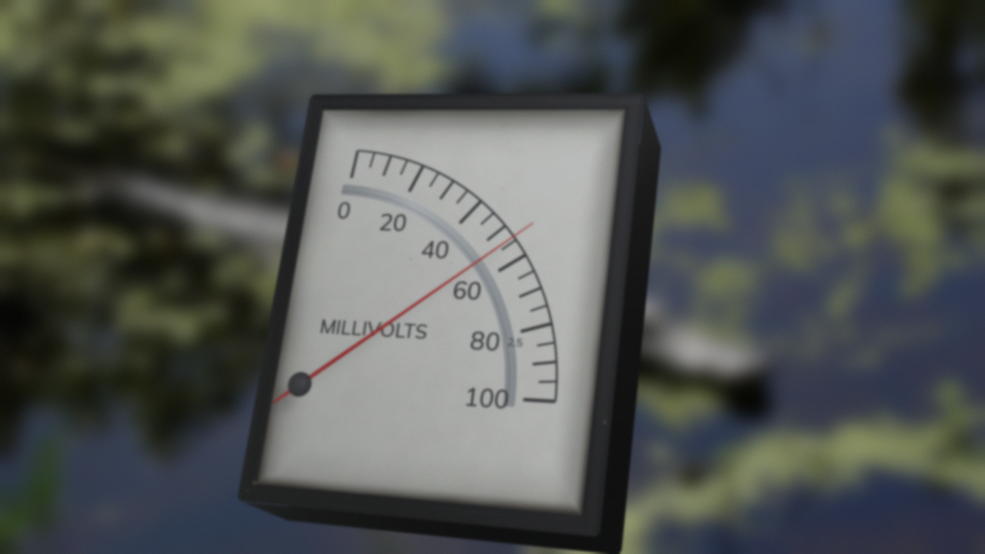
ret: 55
